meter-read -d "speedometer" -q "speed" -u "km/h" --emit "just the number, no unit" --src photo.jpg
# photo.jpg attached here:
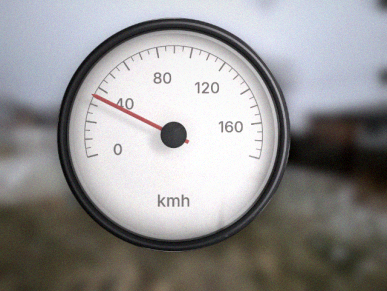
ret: 35
